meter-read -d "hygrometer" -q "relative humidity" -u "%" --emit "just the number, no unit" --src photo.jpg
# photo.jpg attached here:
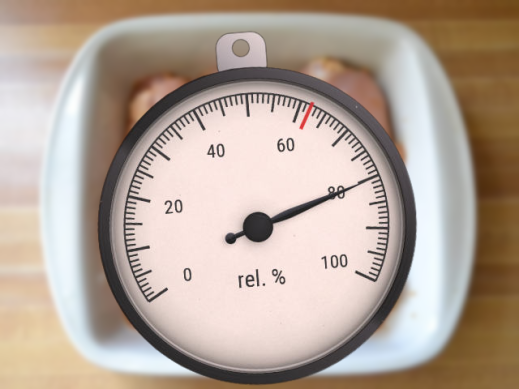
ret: 80
